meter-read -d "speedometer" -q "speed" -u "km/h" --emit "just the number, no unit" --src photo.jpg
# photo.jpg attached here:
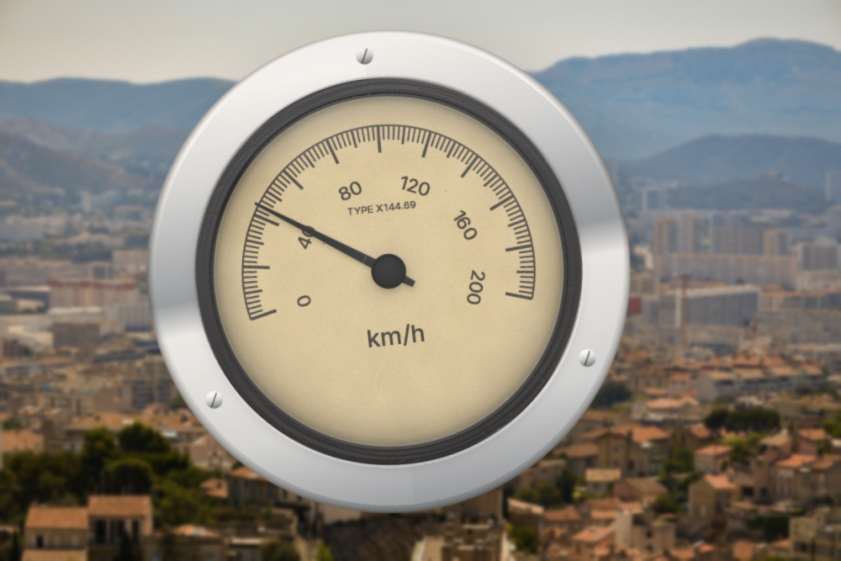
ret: 44
